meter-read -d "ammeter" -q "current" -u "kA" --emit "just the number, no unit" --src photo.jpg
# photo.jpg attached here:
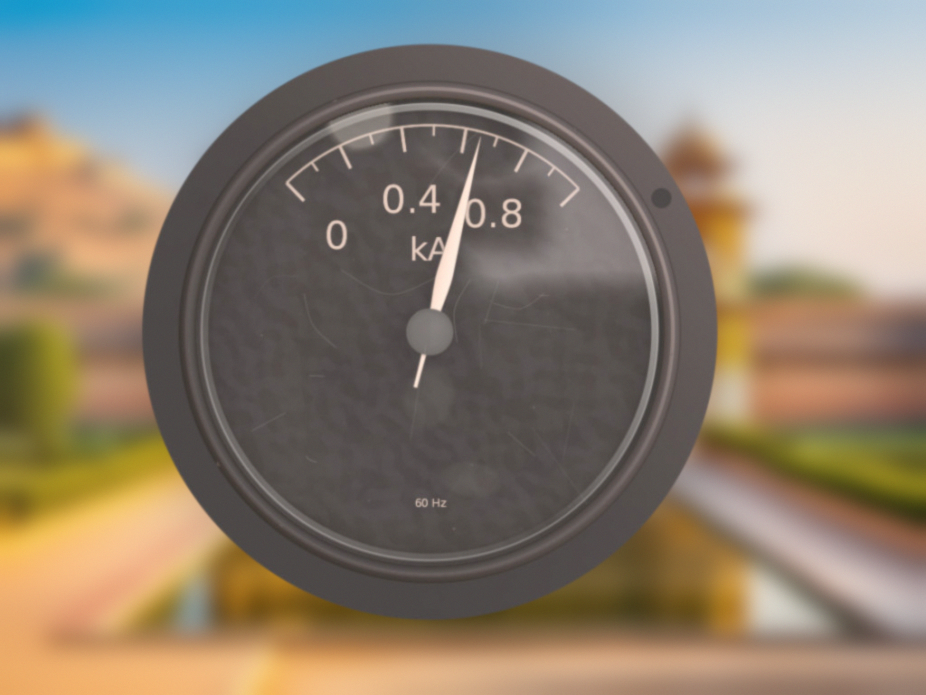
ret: 0.65
